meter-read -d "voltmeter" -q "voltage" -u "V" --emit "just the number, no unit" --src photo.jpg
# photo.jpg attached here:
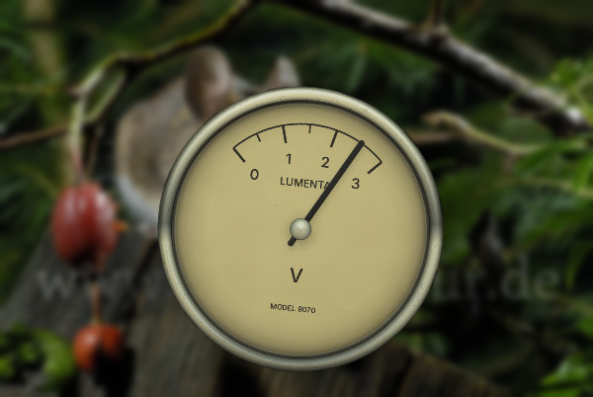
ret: 2.5
